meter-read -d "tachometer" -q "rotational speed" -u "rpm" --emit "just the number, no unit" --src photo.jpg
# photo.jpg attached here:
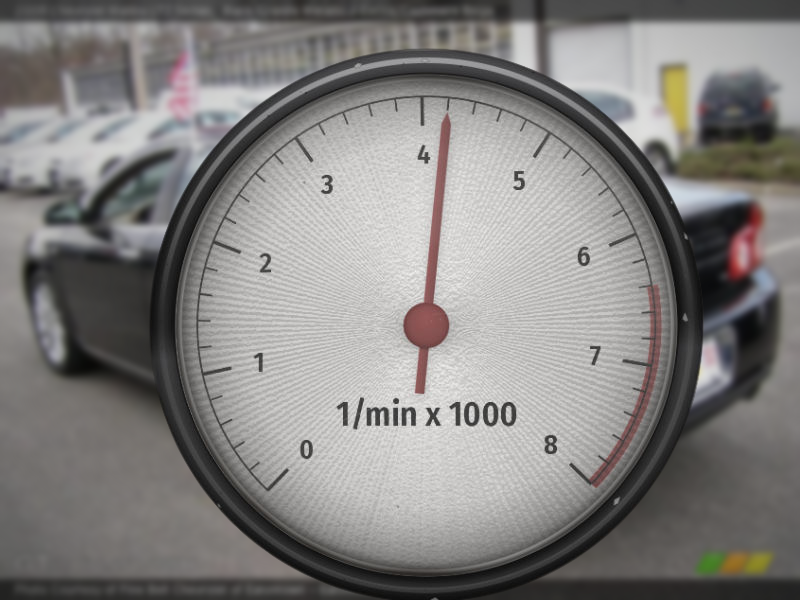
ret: 4200
